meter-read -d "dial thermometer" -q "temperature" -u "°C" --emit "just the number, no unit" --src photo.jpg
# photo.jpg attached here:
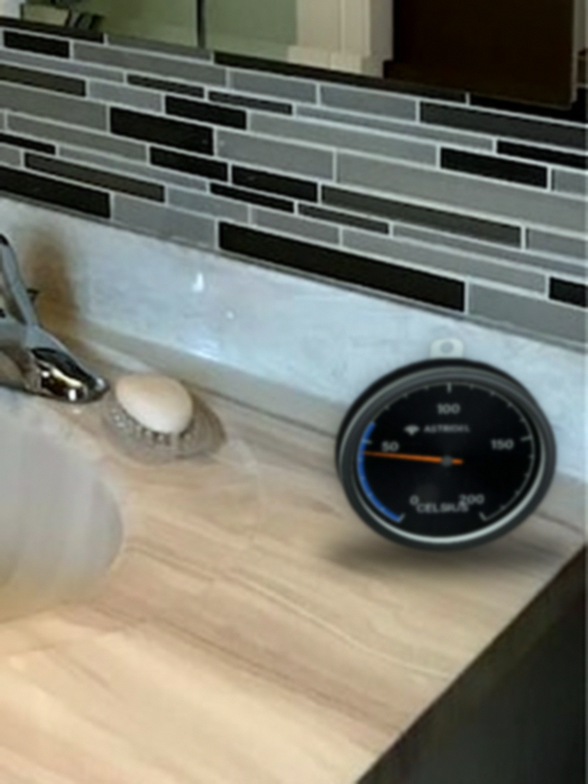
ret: 45
